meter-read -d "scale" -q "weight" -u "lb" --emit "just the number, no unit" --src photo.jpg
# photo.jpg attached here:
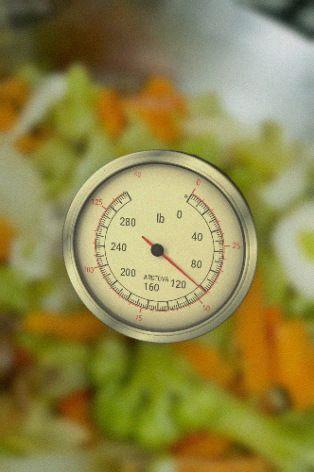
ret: 100
